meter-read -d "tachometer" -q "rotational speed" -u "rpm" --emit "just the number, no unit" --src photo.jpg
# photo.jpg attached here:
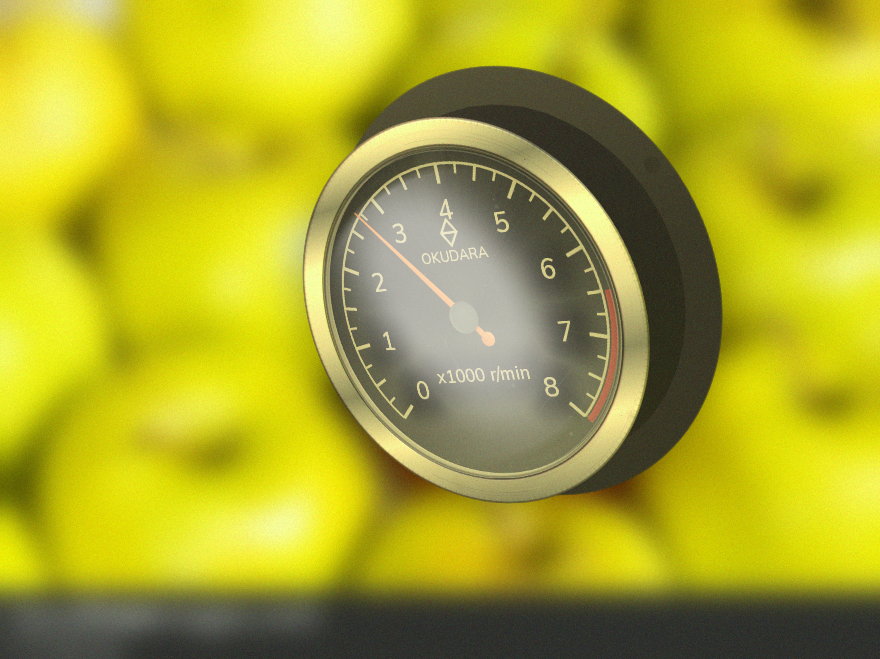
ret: 2750
